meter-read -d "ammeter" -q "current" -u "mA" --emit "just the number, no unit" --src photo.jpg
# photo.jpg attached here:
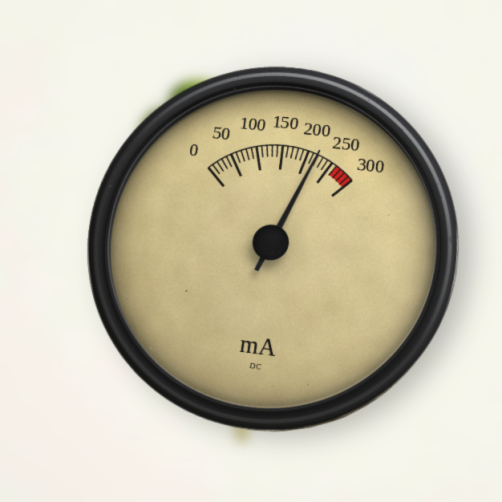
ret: 220
